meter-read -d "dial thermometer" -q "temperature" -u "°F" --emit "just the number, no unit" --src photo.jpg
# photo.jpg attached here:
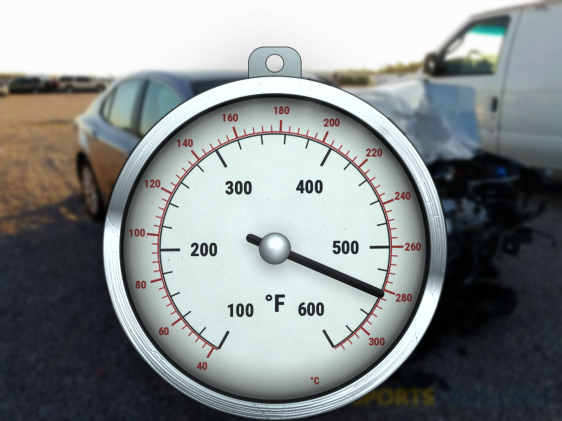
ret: 540
